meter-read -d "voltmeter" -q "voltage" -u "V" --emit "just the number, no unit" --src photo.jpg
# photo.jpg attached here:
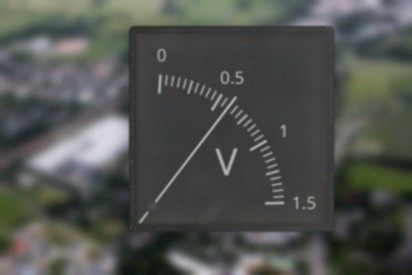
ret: 0.6
